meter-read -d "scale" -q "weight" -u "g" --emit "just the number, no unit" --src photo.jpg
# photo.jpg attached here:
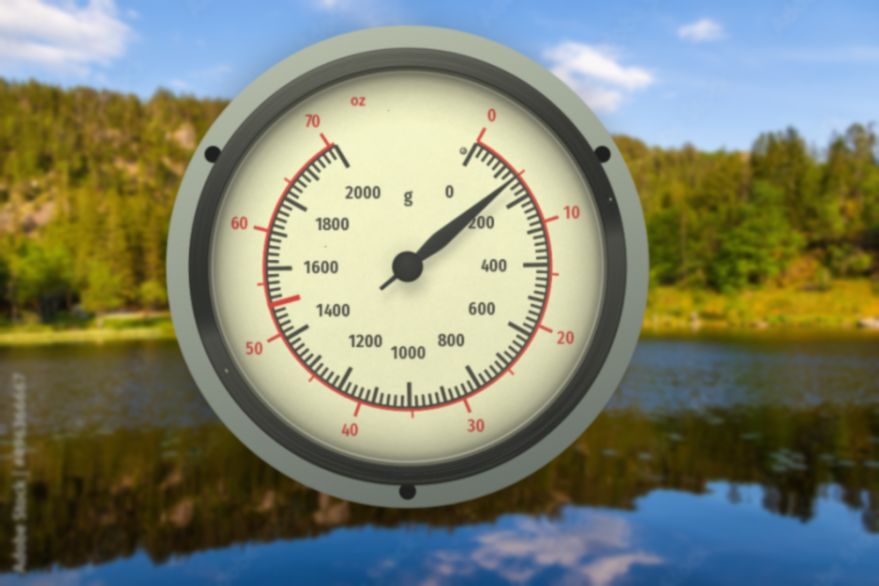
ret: 140
